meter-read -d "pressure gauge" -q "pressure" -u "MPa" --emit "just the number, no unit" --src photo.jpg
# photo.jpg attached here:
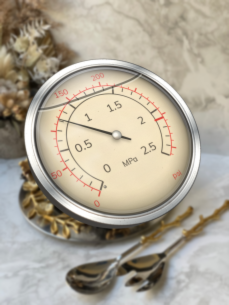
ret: 0.8
